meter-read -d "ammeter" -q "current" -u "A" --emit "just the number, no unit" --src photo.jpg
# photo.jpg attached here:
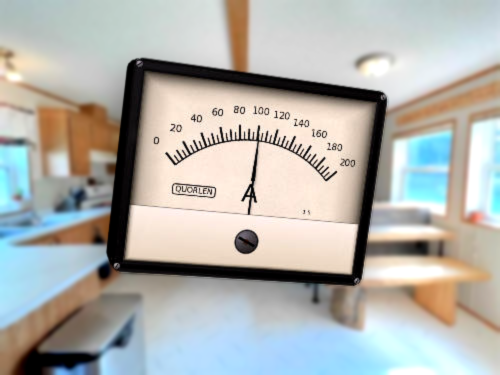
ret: 100
